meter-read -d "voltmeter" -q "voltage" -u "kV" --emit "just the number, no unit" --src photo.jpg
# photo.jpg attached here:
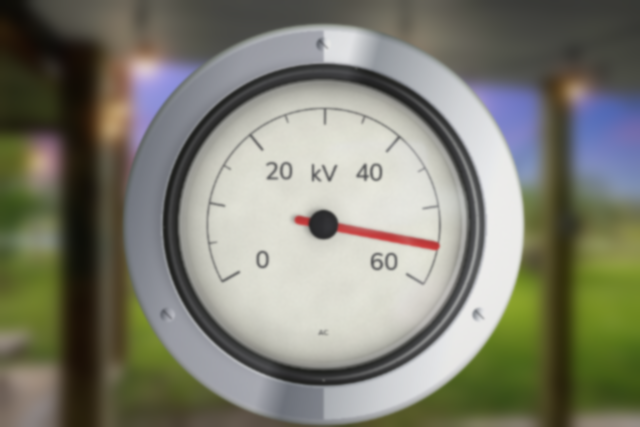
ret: 55
